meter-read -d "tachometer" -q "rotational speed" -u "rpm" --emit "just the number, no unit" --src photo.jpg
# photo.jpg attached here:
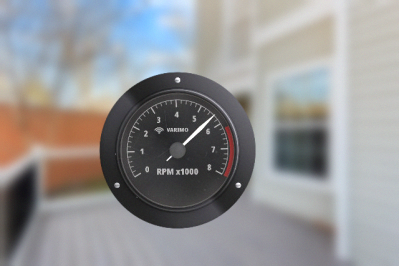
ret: 5600
